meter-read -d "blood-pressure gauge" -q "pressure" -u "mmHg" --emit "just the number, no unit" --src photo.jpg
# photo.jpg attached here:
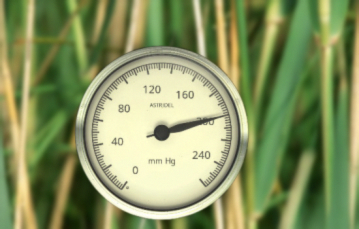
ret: 200
